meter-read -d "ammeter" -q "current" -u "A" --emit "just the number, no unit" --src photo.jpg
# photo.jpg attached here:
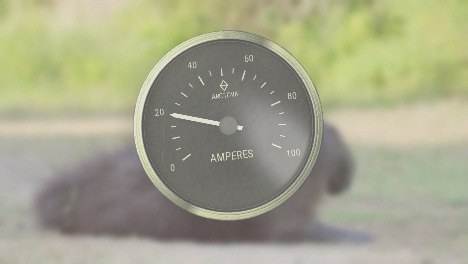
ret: 20
